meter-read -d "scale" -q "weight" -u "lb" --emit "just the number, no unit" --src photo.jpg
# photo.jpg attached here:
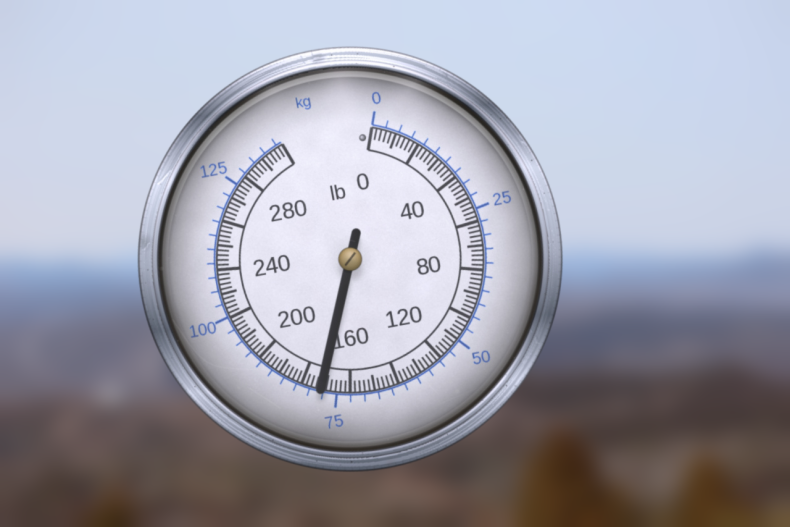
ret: 172
